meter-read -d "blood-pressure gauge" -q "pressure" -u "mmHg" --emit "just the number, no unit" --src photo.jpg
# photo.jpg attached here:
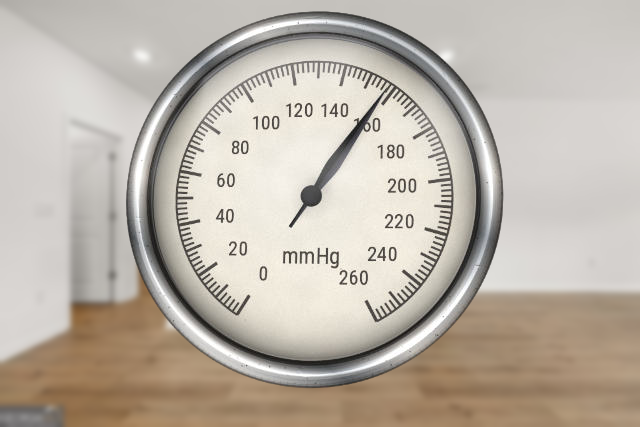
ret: 158
